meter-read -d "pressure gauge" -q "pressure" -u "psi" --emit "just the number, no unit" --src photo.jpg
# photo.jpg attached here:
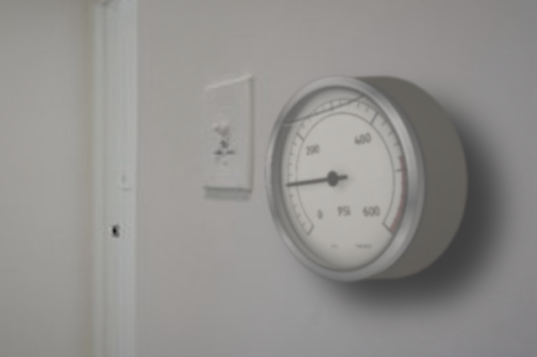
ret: 100
